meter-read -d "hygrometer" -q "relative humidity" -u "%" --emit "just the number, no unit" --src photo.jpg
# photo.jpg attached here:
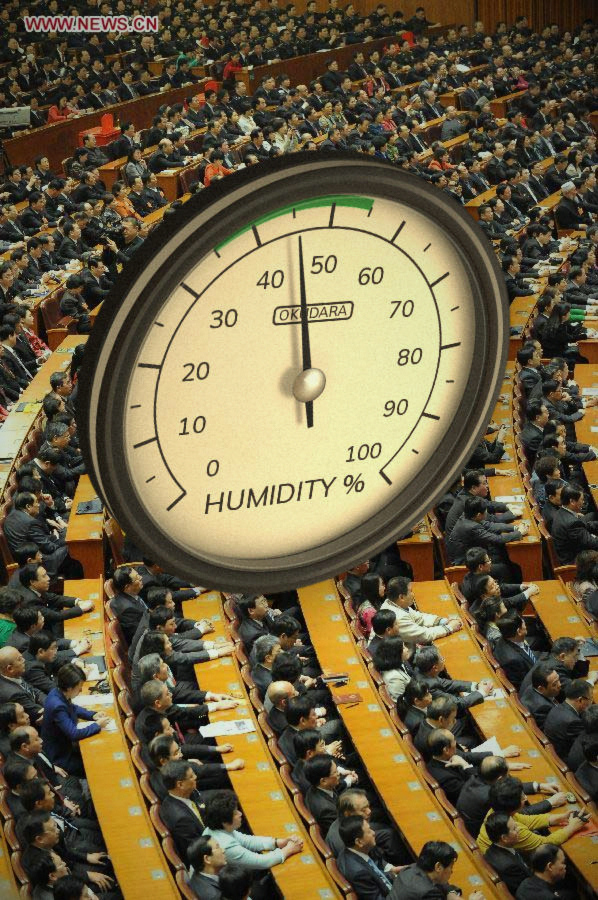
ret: 45
